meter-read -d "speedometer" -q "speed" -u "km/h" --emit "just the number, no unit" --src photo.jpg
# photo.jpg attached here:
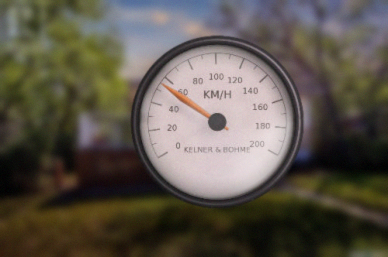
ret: 55
